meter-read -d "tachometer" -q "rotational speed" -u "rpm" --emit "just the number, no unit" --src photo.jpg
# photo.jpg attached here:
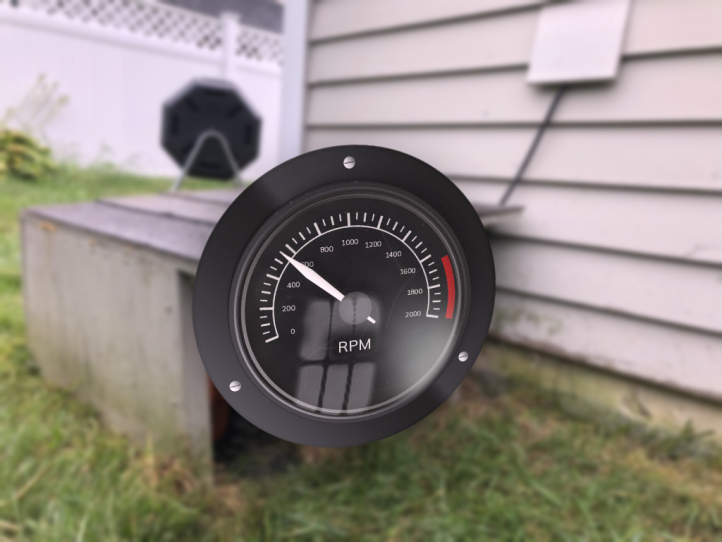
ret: 550
